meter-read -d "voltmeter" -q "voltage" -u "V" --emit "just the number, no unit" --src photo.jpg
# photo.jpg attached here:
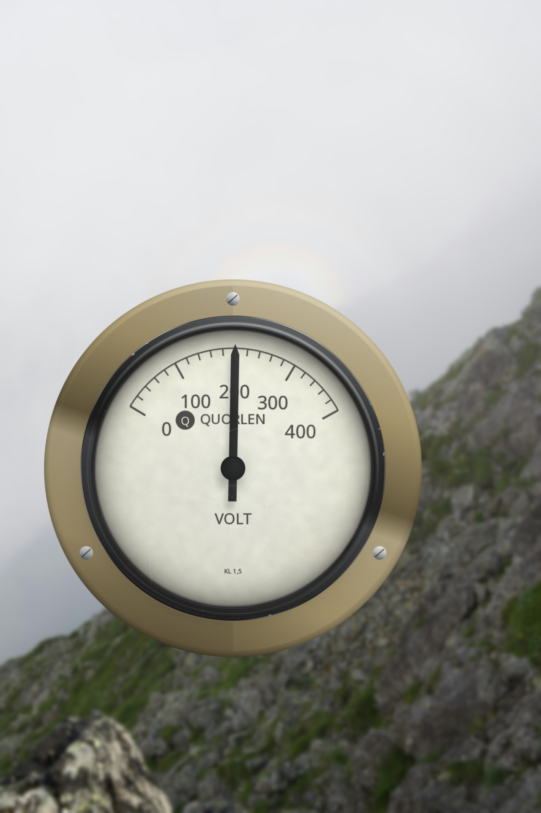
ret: 200
